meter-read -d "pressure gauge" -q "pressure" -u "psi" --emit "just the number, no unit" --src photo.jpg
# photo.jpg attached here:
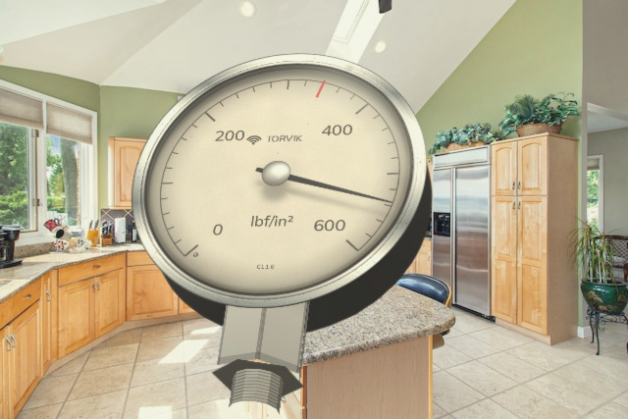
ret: 540
